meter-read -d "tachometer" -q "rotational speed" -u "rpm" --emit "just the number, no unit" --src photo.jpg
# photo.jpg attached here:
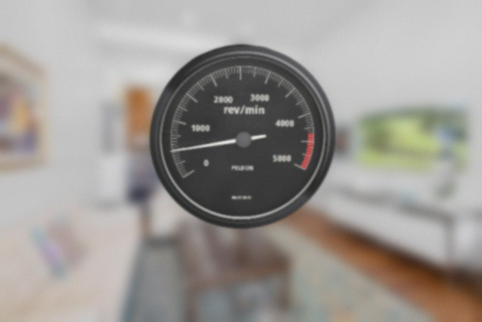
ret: 500
